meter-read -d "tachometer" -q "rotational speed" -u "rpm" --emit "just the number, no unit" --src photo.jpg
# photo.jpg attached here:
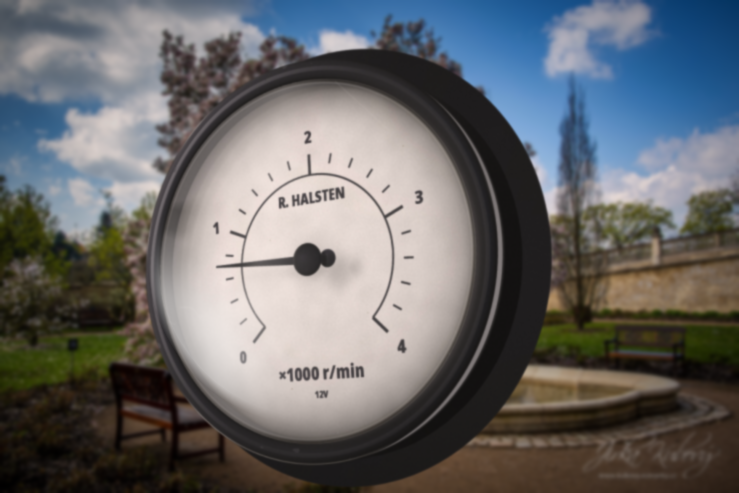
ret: 700
